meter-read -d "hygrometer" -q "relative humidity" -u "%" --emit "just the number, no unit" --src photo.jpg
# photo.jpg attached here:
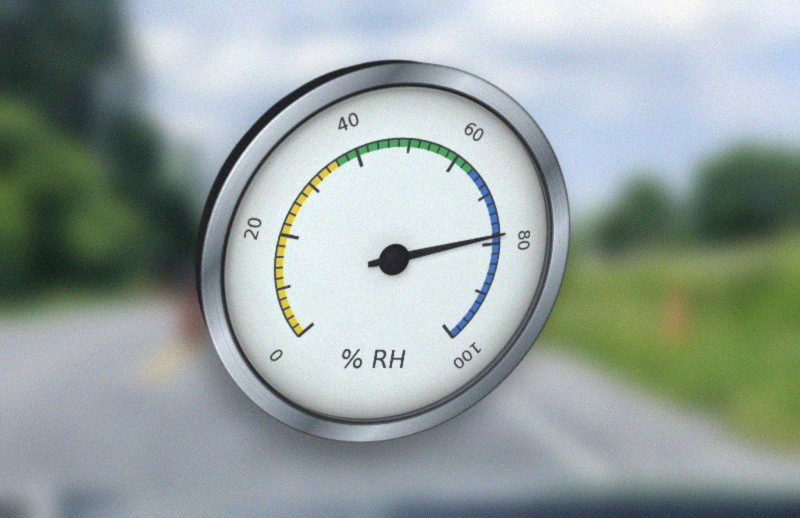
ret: 78
